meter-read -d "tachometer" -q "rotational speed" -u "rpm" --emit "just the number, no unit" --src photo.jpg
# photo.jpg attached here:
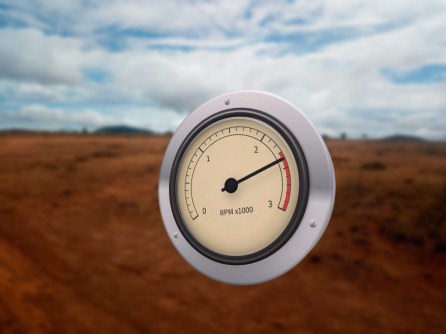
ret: 2400
